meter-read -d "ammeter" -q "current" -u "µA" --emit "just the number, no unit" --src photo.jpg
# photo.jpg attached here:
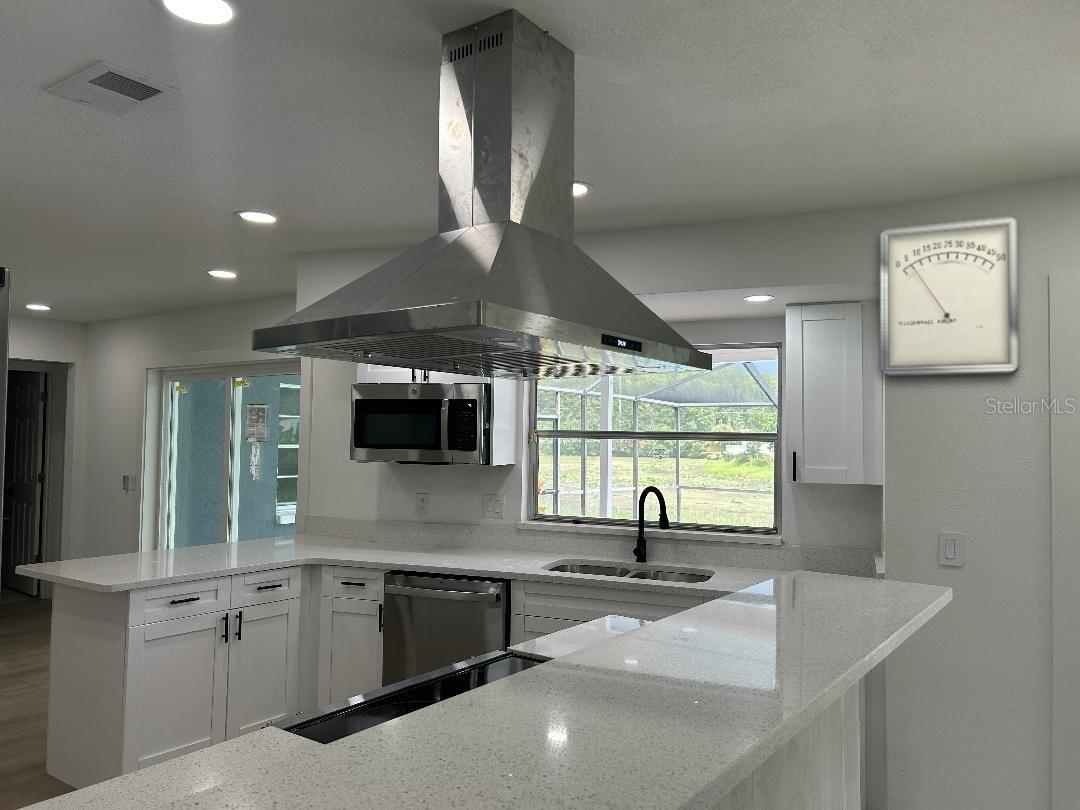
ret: 5
